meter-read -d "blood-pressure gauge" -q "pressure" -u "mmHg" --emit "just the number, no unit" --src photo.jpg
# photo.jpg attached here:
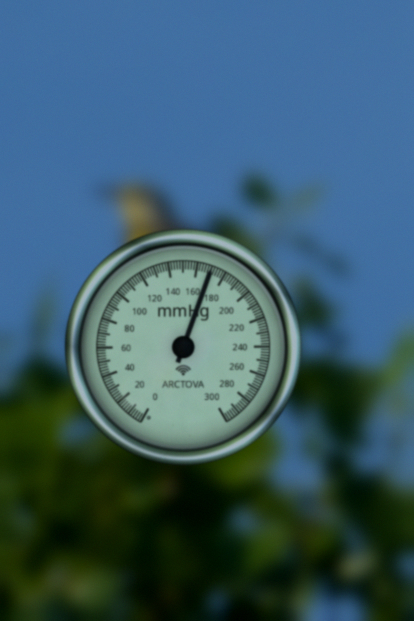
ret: 170
